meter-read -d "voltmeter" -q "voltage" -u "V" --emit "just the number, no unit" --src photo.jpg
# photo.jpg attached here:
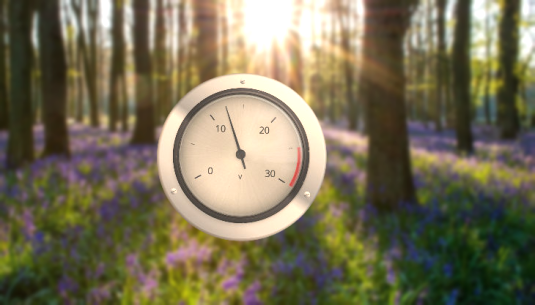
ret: 12.5
